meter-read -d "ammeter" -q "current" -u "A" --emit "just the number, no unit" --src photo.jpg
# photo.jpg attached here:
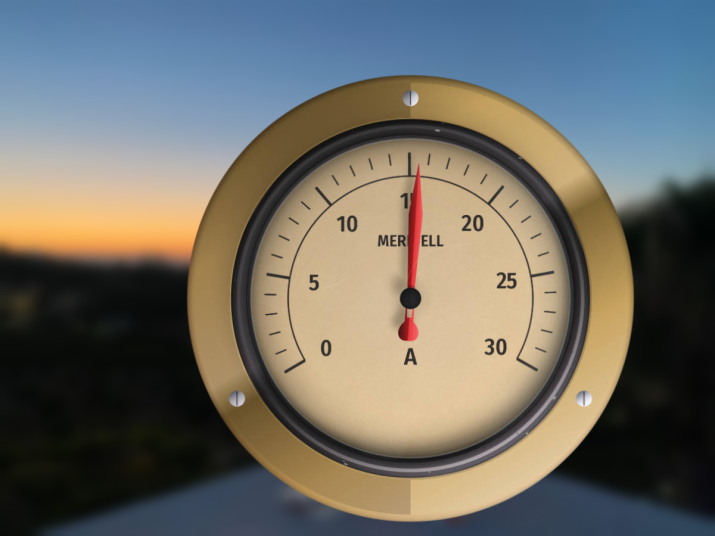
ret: 15.5
